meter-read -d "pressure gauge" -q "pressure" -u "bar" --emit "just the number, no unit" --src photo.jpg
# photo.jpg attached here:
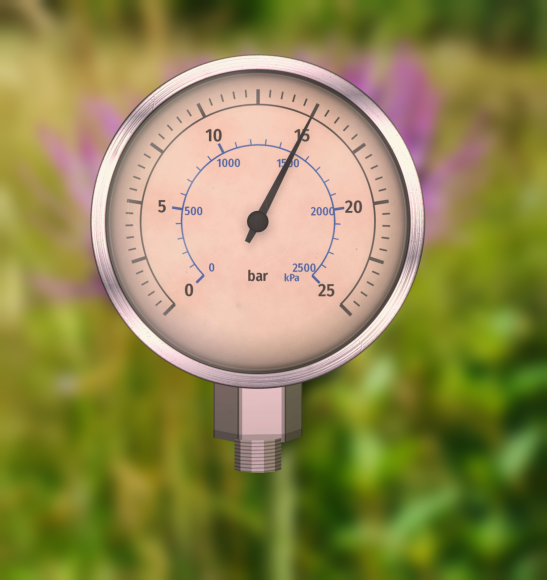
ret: 15
